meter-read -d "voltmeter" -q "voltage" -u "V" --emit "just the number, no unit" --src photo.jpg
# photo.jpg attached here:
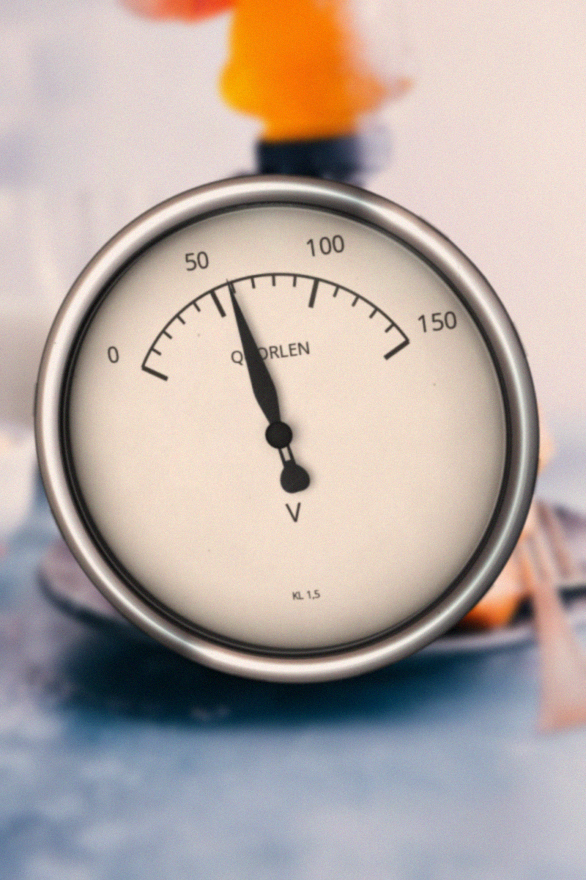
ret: 60
